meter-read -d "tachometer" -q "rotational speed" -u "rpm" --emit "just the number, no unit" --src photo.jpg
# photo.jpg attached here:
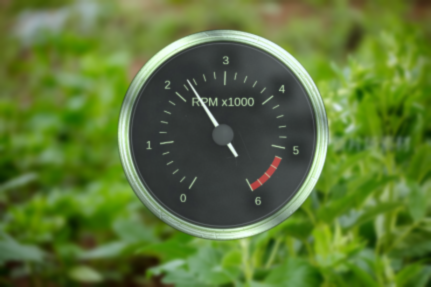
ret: 2300
